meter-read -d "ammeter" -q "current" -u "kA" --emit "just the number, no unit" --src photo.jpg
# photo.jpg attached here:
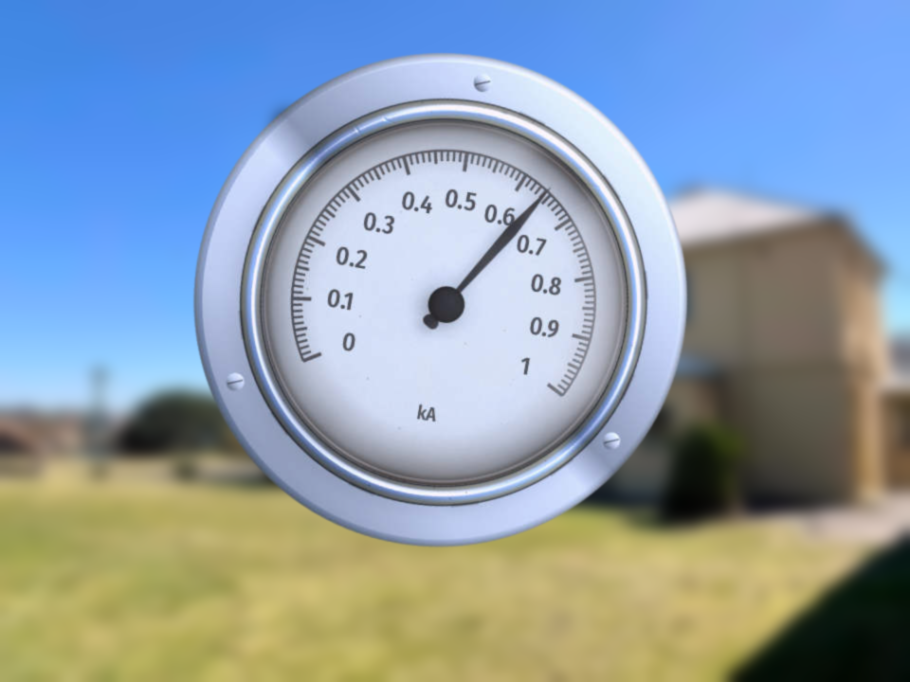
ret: 0.64
